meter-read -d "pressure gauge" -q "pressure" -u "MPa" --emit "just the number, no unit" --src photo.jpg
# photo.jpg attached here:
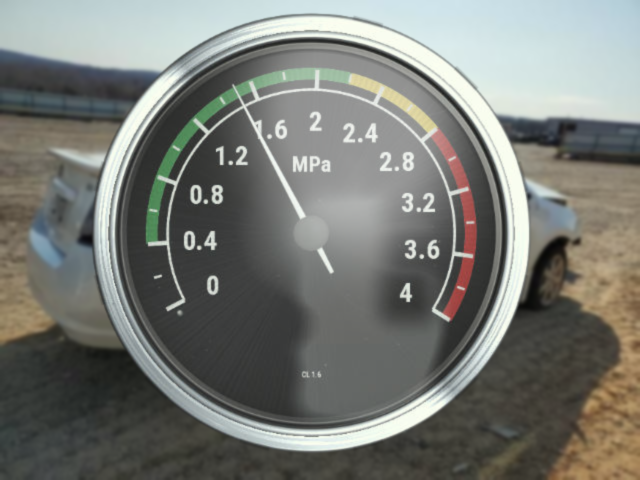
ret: 1.5
